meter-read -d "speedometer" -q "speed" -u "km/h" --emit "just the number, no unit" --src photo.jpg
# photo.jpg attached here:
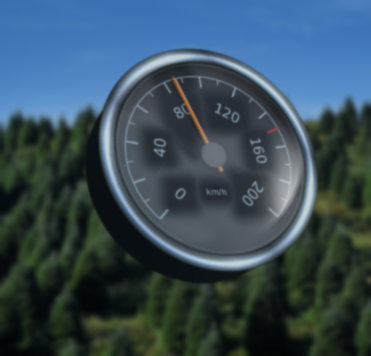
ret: 85
